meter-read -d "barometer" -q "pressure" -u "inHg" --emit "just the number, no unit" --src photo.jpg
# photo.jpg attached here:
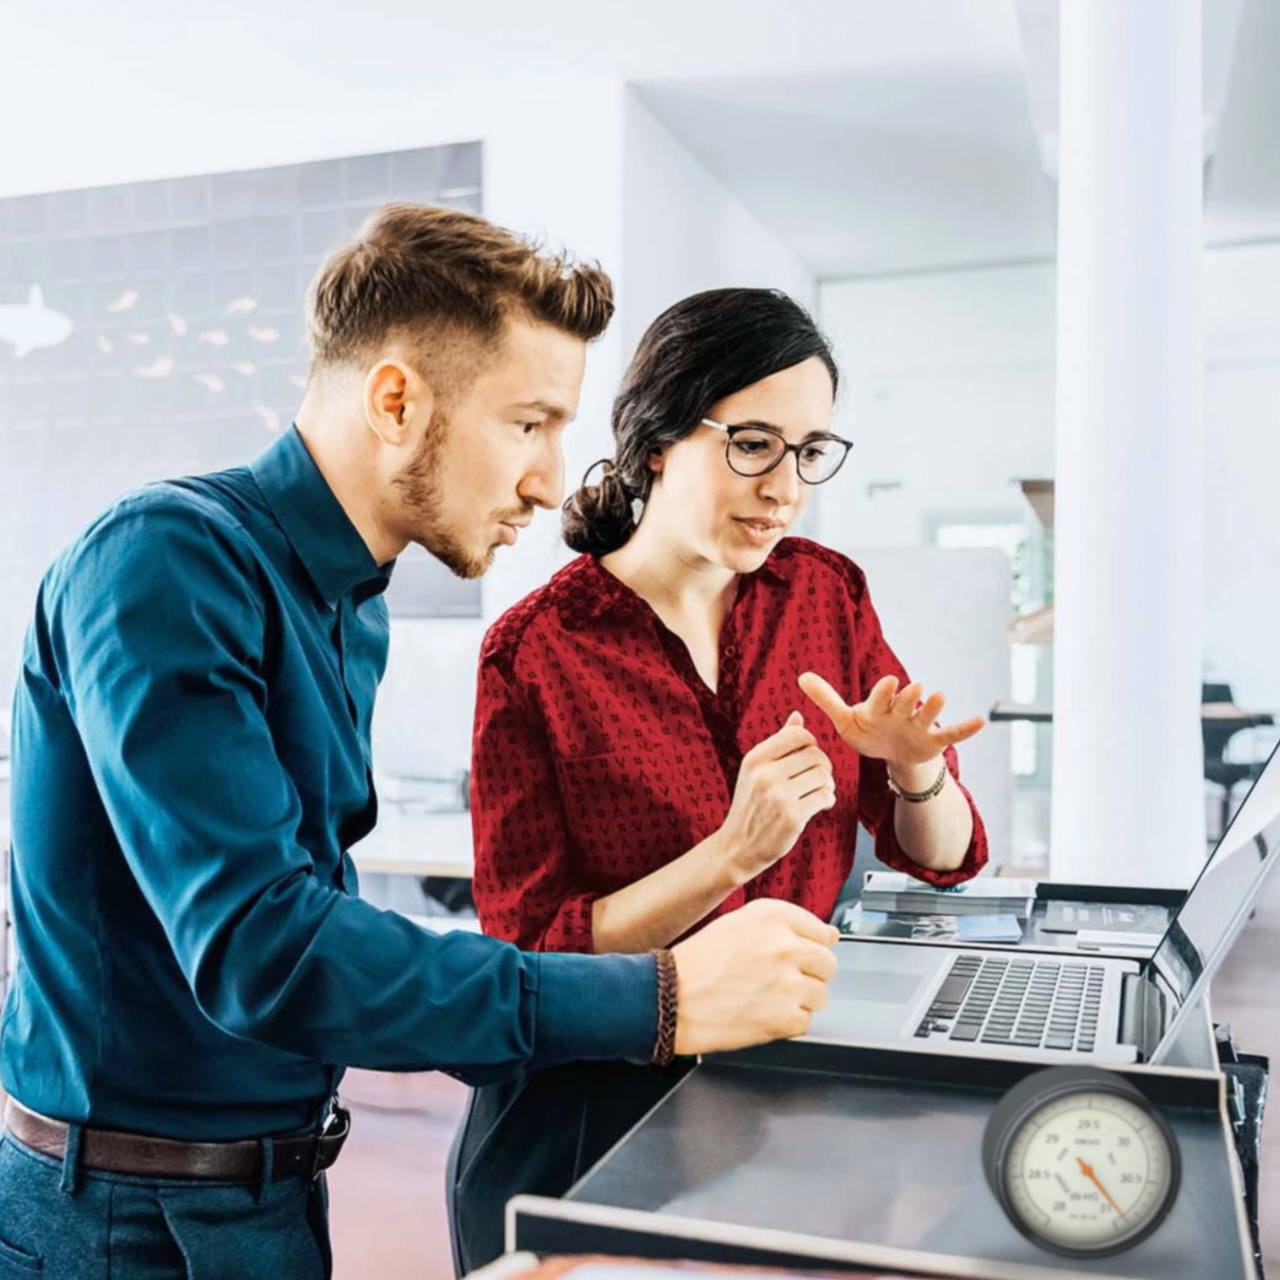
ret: 30.9
